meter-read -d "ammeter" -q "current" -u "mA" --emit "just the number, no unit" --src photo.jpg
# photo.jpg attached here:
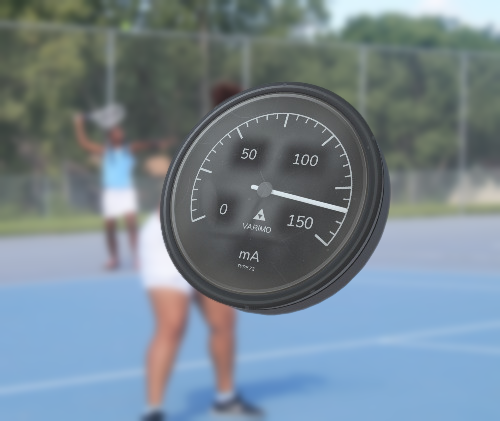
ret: 135
